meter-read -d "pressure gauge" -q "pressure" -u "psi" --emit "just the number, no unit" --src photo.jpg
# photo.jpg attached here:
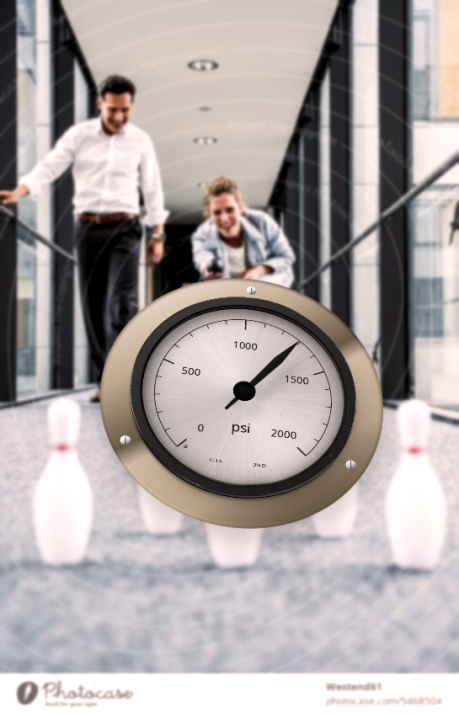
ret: 1300
